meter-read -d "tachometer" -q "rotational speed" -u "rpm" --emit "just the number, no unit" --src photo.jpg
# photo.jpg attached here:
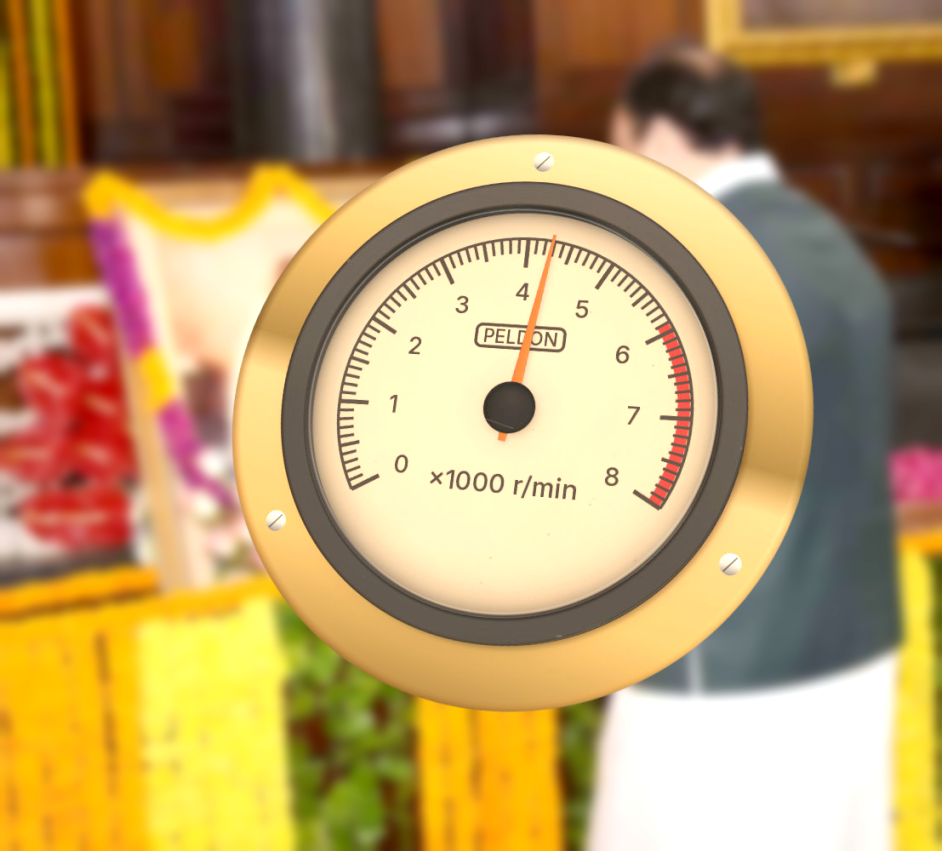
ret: 4300
